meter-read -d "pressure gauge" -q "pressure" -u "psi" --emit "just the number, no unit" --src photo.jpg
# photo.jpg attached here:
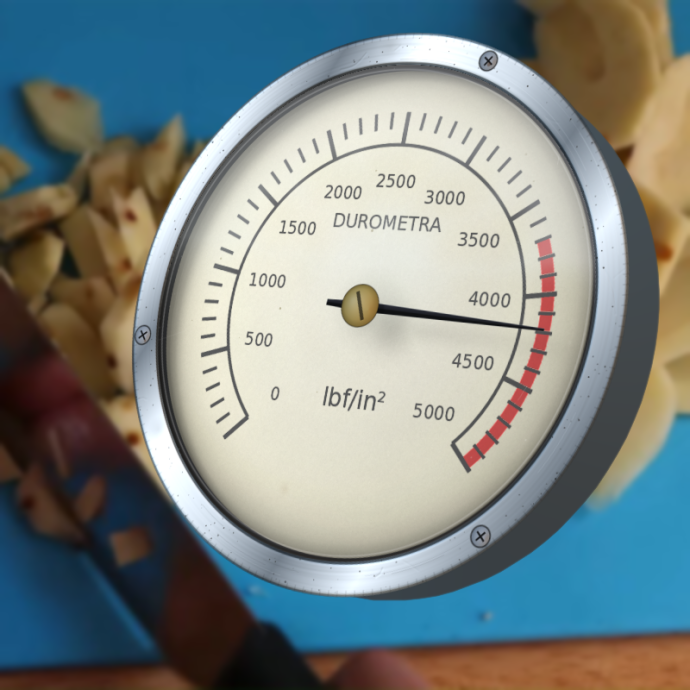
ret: 4200
